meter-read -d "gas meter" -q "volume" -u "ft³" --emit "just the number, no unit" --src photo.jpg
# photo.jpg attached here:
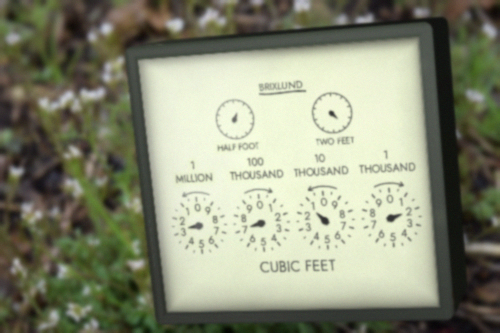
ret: 271200
